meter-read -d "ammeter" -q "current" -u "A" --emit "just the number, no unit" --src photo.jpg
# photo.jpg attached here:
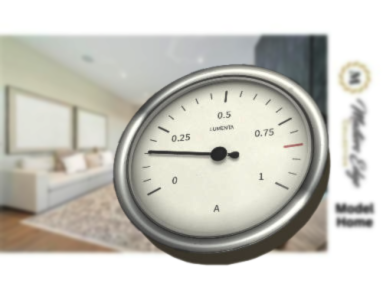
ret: 0.15
